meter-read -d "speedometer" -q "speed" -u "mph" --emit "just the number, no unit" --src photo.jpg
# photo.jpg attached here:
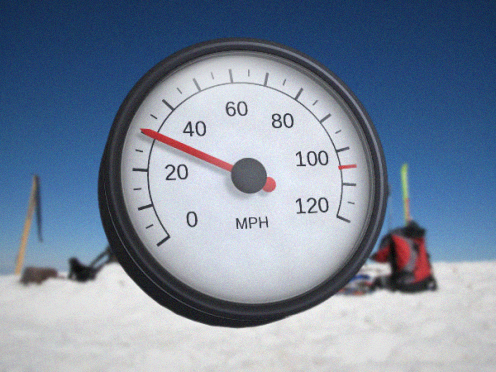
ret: 30
